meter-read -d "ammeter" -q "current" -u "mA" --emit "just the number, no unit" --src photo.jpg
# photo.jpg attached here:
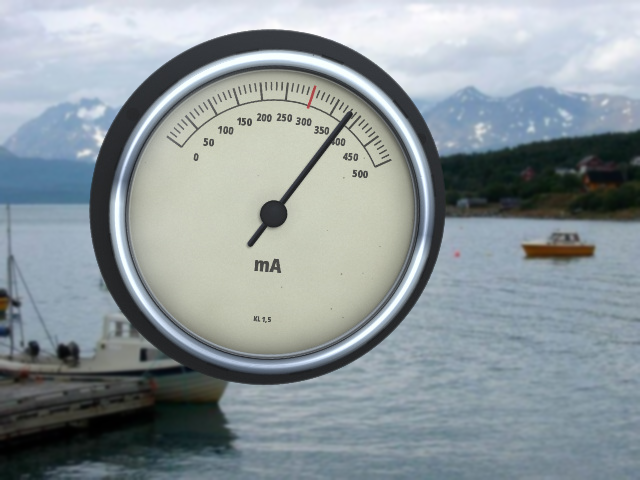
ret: 380
